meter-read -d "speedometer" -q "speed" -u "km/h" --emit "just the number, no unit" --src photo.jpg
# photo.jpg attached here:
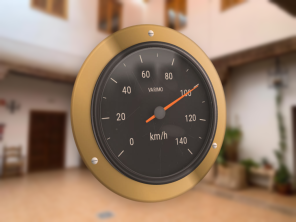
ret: 100
